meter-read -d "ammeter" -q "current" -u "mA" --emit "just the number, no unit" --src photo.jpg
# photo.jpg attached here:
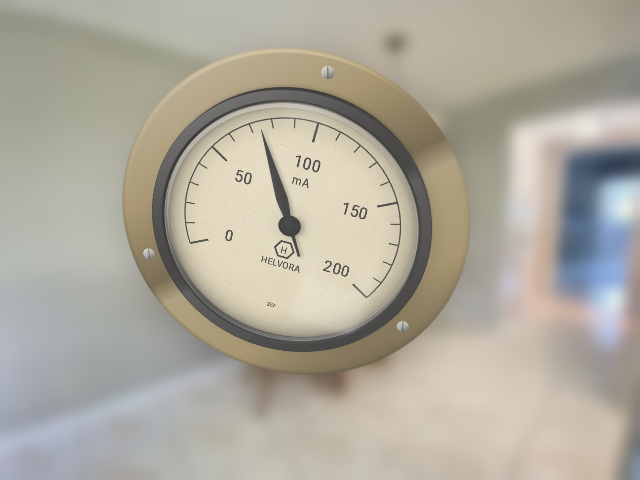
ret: 75
